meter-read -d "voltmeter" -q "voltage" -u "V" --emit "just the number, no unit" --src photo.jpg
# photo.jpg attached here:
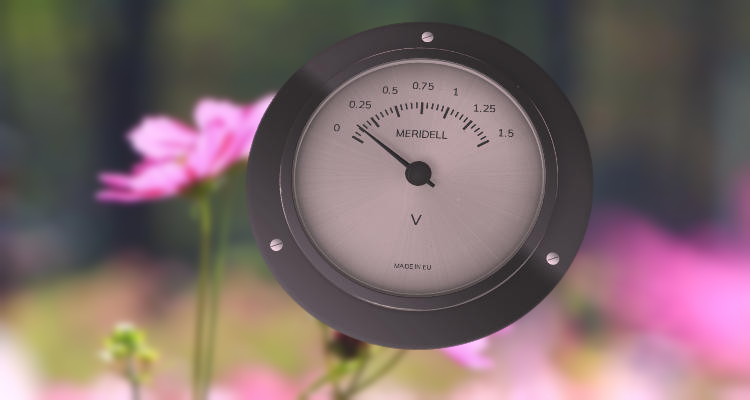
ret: 0.1
